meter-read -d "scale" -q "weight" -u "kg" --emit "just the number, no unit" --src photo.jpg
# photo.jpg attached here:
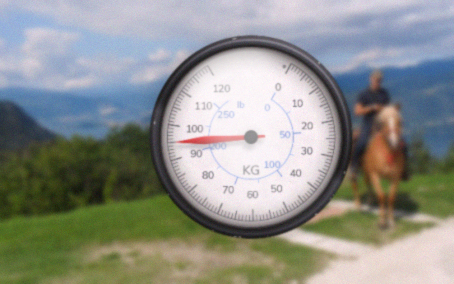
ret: 95
